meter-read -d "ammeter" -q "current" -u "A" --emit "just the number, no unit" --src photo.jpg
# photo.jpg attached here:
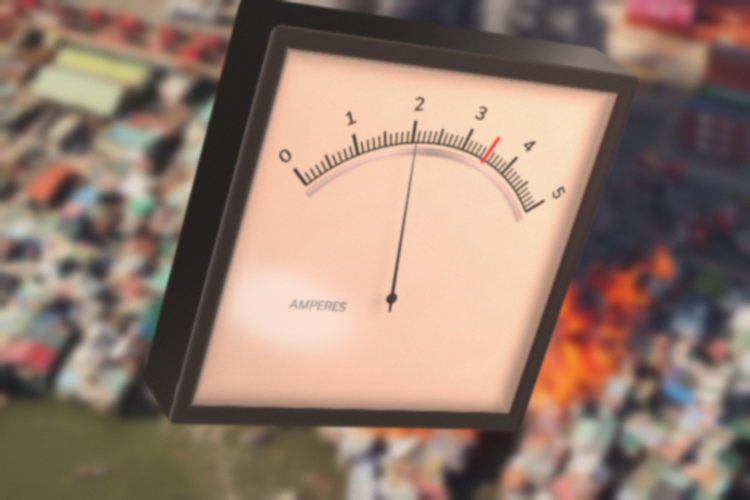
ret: 2
